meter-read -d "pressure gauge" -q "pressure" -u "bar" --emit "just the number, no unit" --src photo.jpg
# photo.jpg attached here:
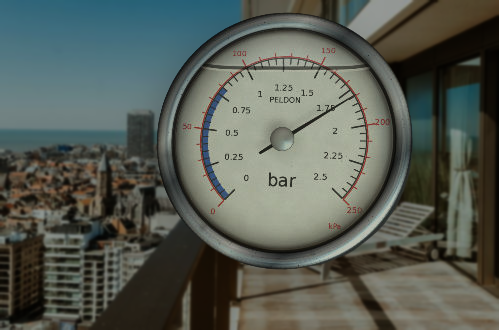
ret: 1.8
